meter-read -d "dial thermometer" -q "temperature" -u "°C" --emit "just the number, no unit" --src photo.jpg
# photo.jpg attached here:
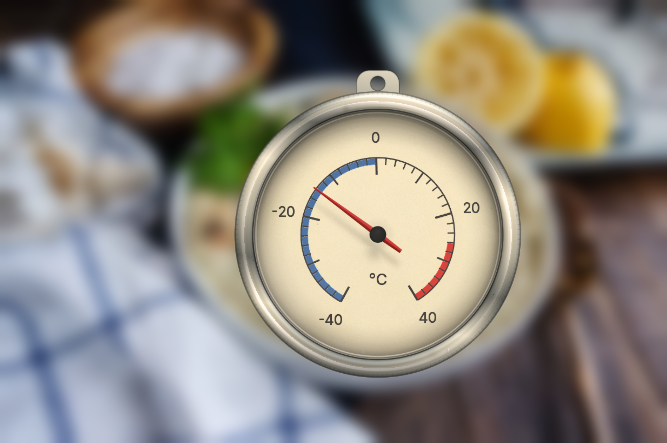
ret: -14
